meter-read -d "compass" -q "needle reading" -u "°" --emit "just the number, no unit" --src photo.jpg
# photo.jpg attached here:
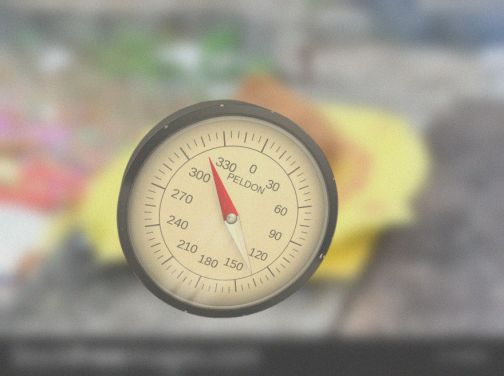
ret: 315
